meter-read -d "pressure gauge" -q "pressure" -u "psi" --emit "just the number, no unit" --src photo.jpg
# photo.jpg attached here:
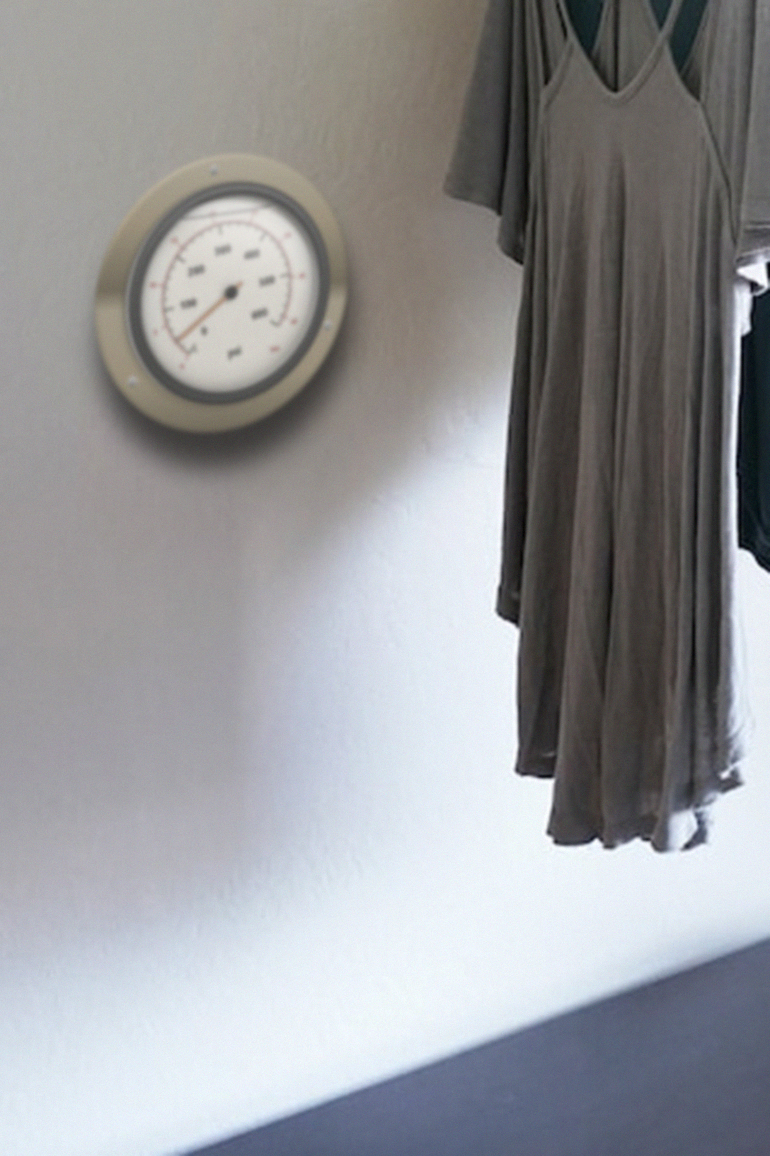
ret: 40
